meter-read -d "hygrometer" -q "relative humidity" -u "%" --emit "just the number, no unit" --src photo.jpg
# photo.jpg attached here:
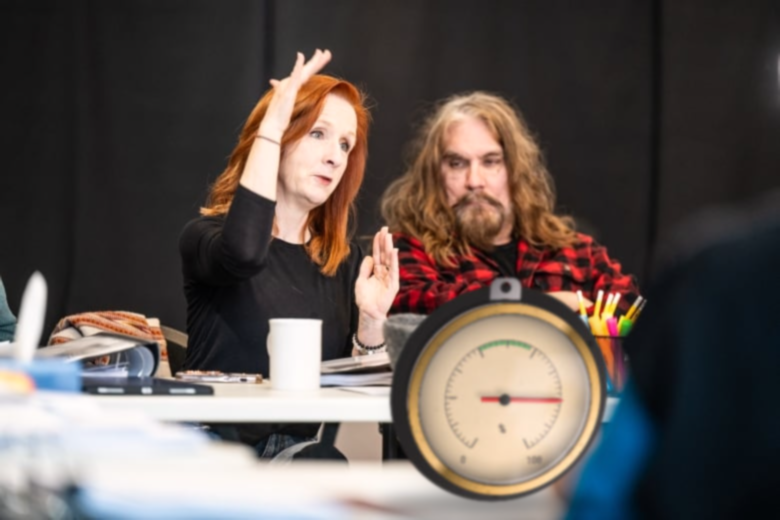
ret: 80
